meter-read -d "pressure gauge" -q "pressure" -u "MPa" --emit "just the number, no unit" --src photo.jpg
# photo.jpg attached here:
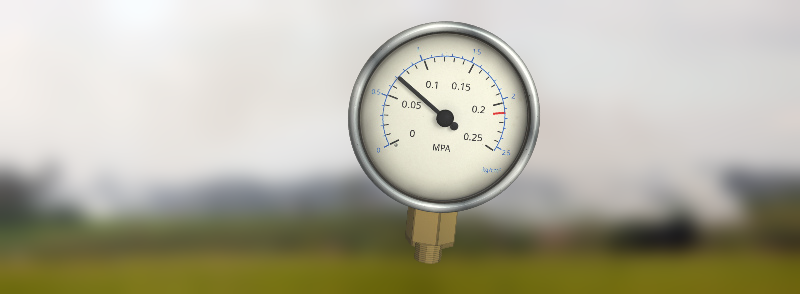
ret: 0.07
